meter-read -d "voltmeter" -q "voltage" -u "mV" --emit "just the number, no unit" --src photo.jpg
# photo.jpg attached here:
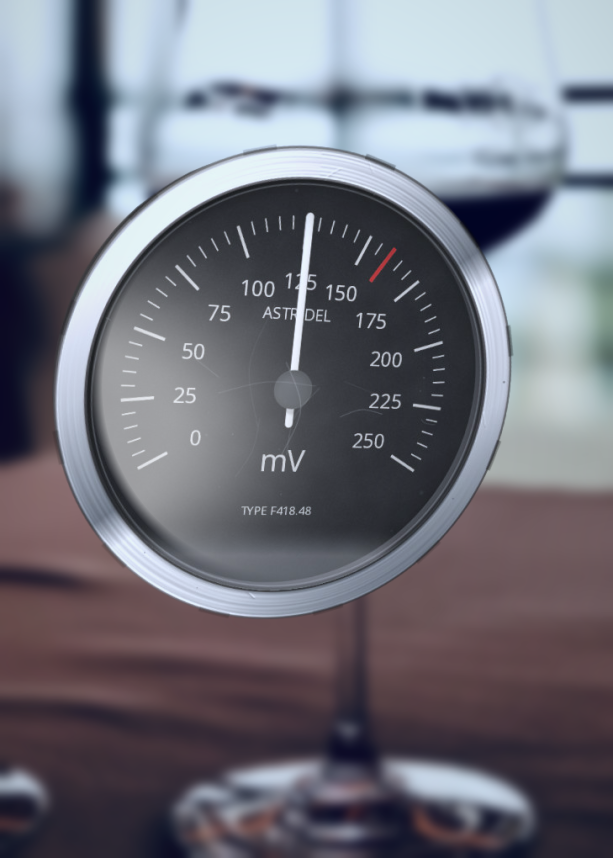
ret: 125
